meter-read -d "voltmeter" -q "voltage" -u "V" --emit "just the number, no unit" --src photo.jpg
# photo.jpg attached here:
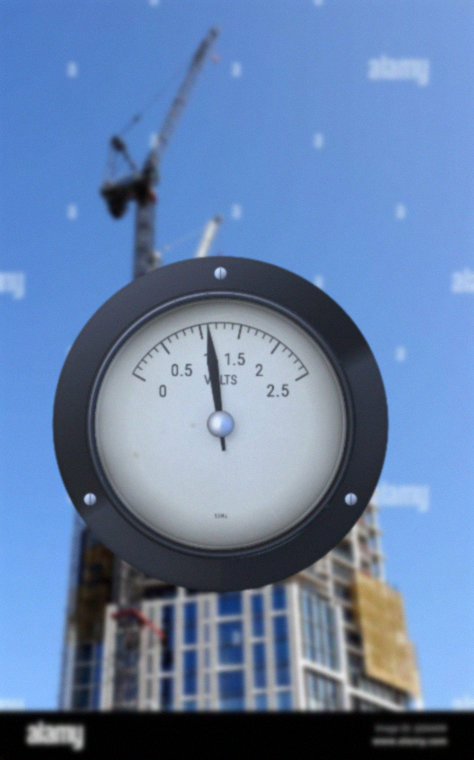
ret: 1.1
